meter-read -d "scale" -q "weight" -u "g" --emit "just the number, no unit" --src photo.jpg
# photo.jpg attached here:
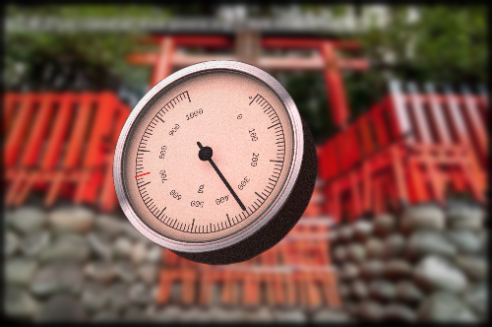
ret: 350
